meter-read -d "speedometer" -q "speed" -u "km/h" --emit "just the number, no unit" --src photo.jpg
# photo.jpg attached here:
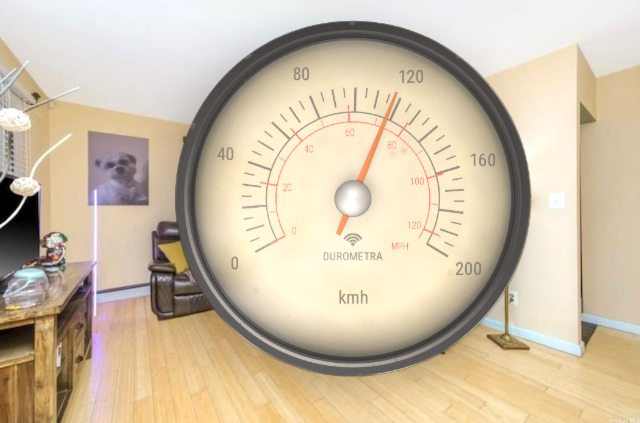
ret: 117.5
